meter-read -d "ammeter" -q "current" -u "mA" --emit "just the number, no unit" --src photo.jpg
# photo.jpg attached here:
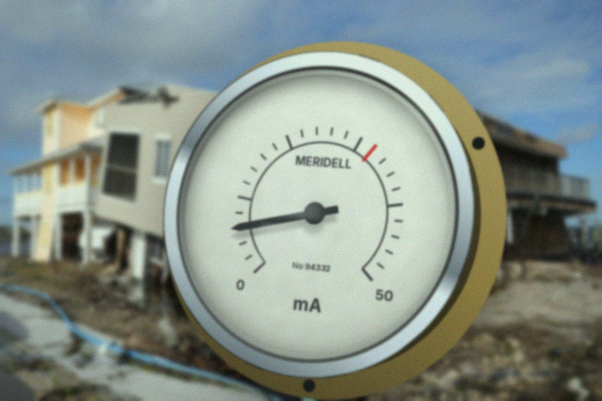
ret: 6
